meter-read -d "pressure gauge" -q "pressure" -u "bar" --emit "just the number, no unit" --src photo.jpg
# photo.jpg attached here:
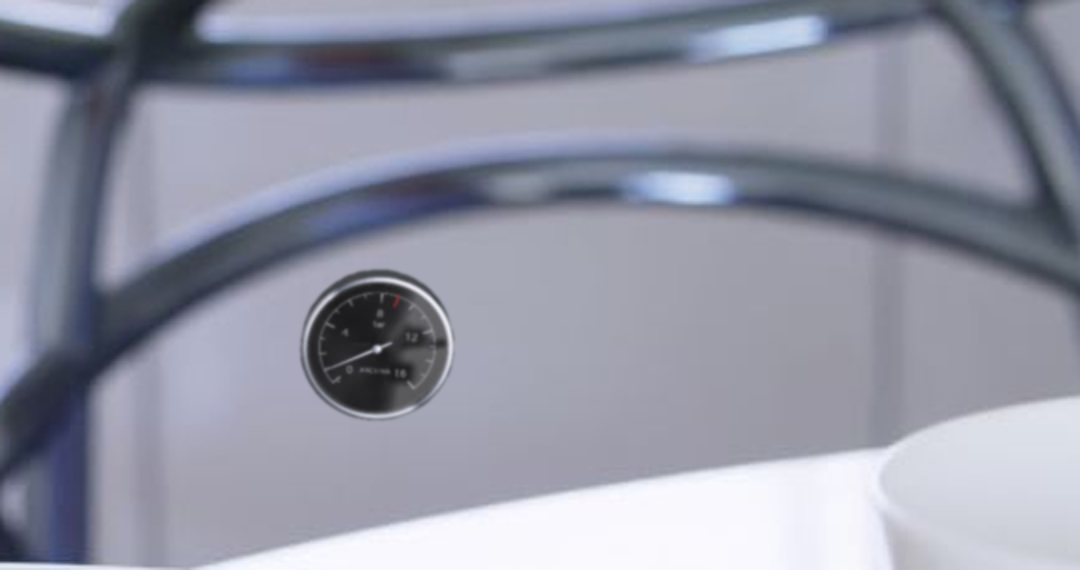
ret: 1
